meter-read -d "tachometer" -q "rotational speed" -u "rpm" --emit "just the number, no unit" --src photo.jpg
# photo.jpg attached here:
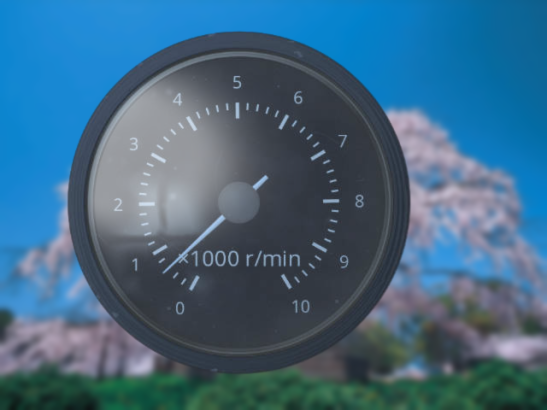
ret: 600
